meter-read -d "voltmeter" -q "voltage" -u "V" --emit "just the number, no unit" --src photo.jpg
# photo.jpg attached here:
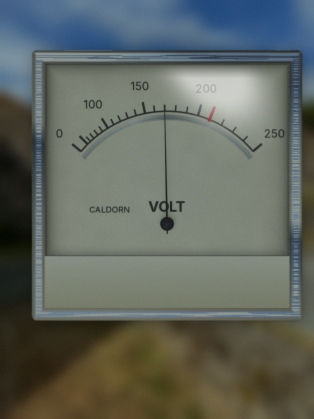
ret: 170
